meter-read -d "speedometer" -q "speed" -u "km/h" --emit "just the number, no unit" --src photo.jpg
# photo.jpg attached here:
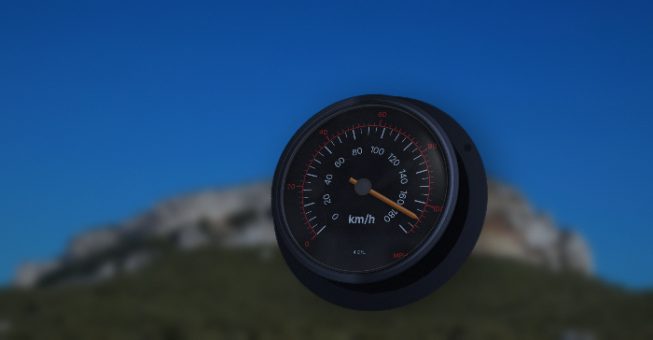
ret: 170
